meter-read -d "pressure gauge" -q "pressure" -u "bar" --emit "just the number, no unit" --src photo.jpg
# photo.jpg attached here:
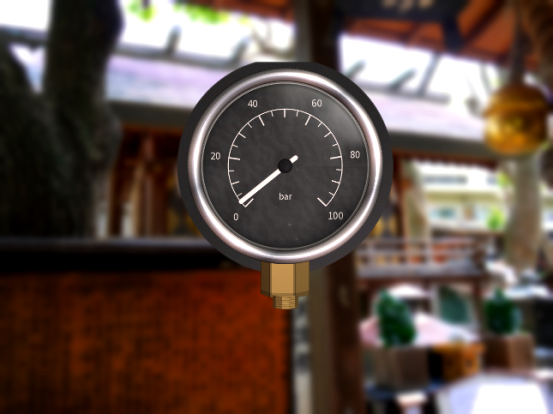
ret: 2.5
